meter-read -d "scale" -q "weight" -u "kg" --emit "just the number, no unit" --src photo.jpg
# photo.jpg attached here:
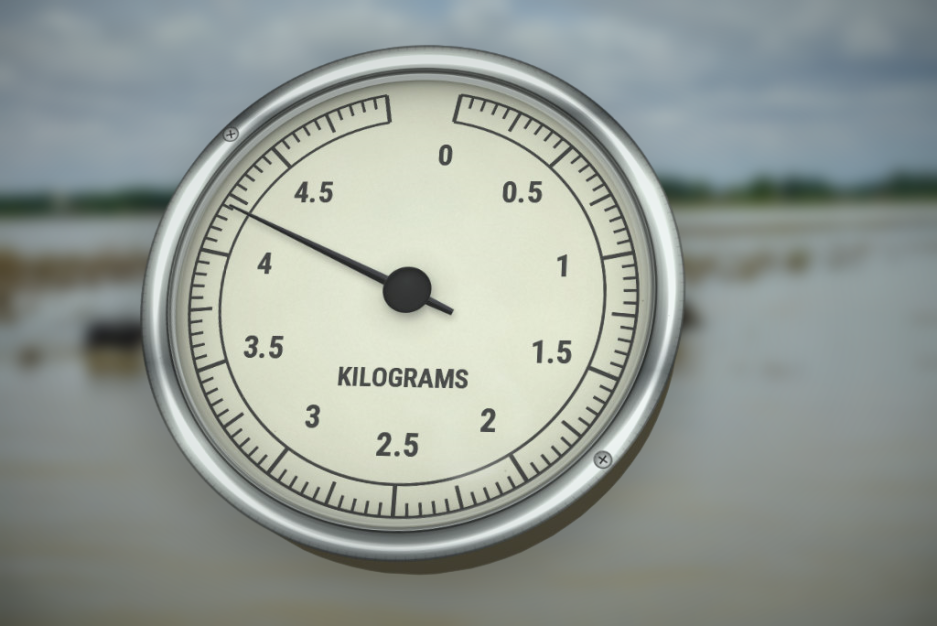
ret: 4.2
